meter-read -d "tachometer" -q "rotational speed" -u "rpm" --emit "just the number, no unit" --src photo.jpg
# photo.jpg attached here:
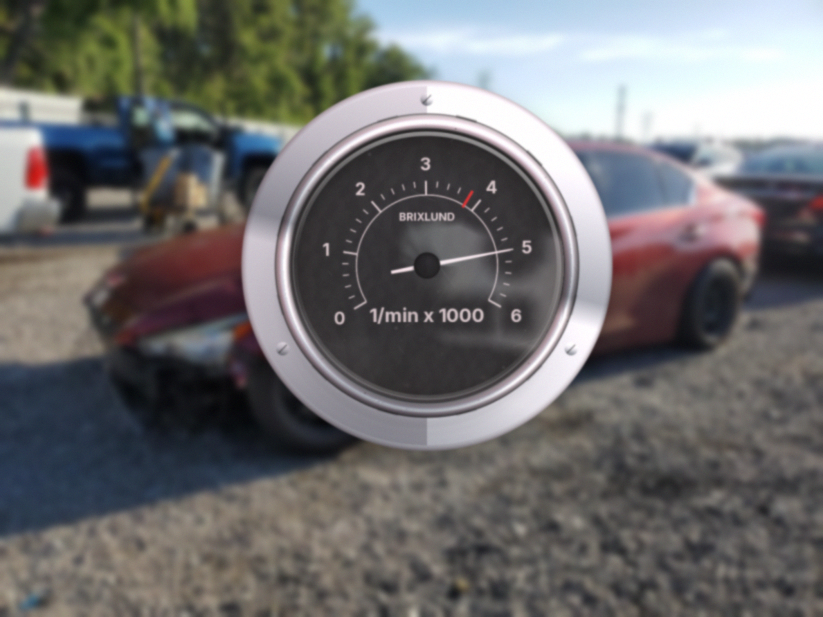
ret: 5000
